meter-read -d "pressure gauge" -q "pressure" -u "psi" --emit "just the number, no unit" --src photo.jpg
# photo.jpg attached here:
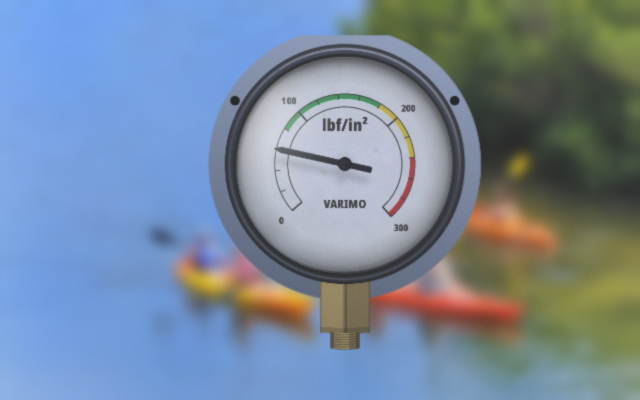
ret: 60
